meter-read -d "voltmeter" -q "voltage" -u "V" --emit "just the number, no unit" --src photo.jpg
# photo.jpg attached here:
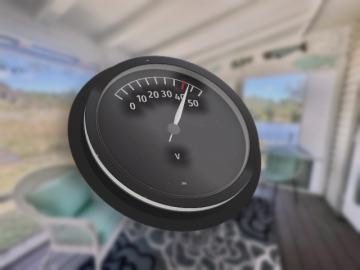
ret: 42.5
